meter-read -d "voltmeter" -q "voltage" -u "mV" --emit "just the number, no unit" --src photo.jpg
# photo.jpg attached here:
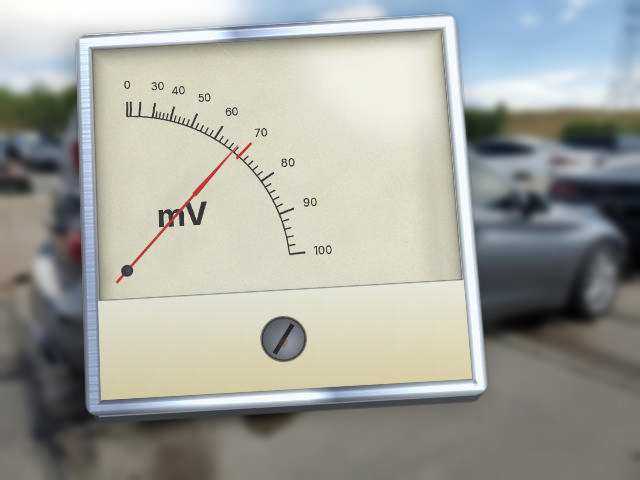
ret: 68
